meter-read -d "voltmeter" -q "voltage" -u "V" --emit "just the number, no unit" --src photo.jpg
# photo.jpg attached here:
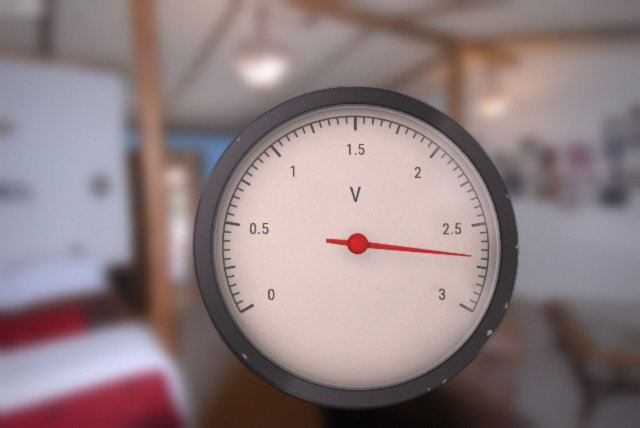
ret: 2.7
